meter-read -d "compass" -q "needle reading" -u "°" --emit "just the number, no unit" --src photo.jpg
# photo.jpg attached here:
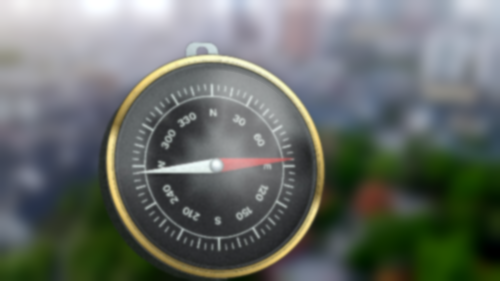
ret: 85
